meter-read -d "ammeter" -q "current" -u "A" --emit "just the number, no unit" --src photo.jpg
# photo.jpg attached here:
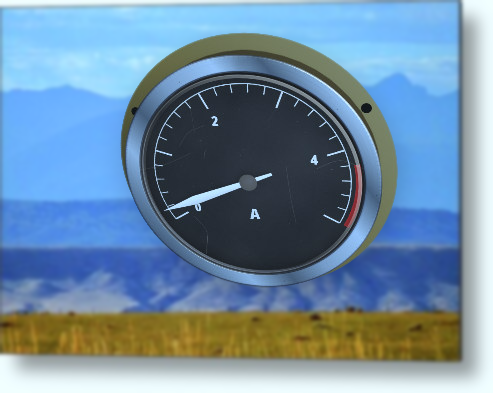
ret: 0.2
